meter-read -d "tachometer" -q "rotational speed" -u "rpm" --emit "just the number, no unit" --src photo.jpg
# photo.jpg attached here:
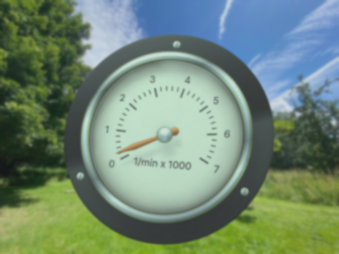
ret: 200
